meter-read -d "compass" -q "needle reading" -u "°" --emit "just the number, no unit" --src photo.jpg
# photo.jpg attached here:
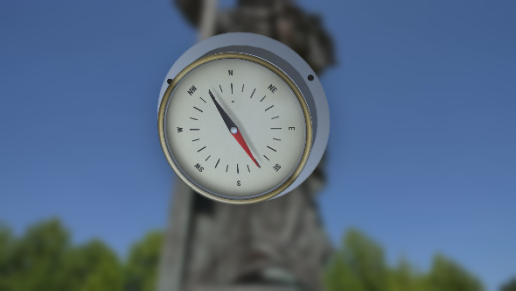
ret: 150
